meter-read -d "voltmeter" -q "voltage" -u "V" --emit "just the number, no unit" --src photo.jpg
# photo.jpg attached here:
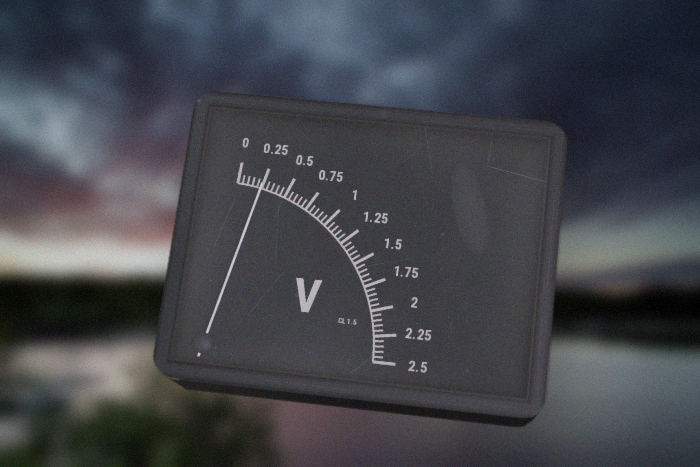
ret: 0.25
